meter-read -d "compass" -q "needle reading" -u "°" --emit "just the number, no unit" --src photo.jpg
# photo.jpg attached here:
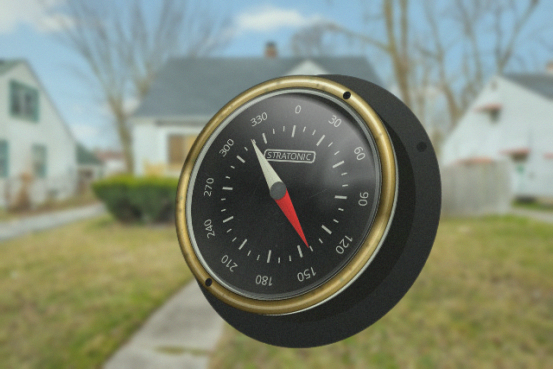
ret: 140
